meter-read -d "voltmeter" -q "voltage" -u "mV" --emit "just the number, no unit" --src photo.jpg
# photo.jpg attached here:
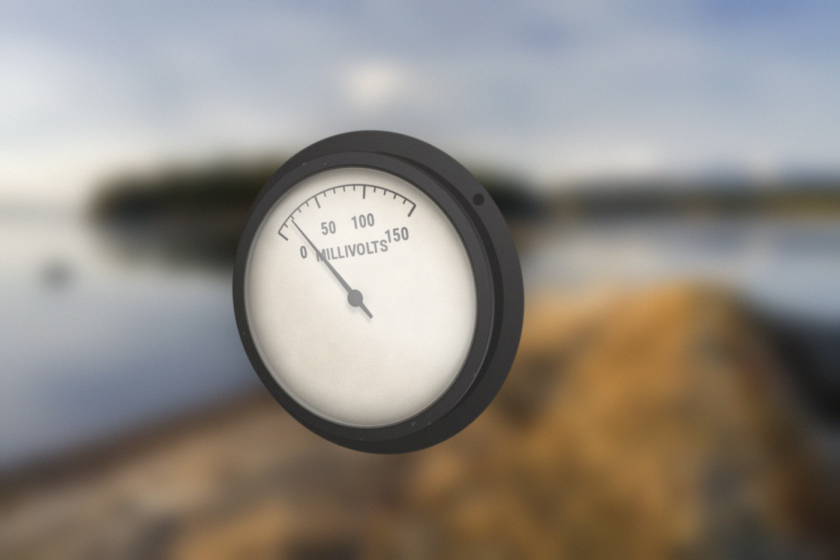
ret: 20
